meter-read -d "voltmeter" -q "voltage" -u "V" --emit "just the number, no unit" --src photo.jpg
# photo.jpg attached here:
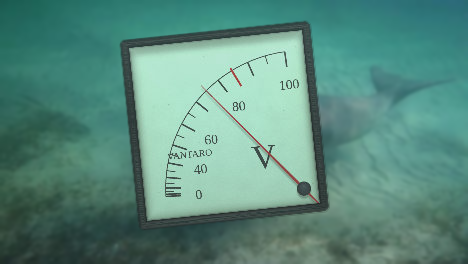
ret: 75
